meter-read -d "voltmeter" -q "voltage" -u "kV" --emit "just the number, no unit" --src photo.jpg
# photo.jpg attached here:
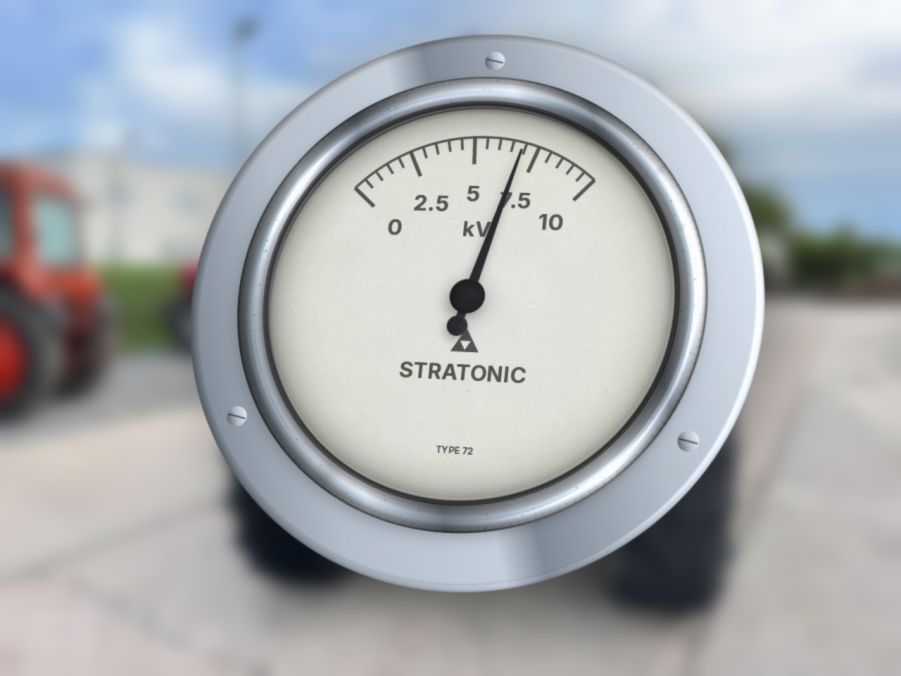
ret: 7
